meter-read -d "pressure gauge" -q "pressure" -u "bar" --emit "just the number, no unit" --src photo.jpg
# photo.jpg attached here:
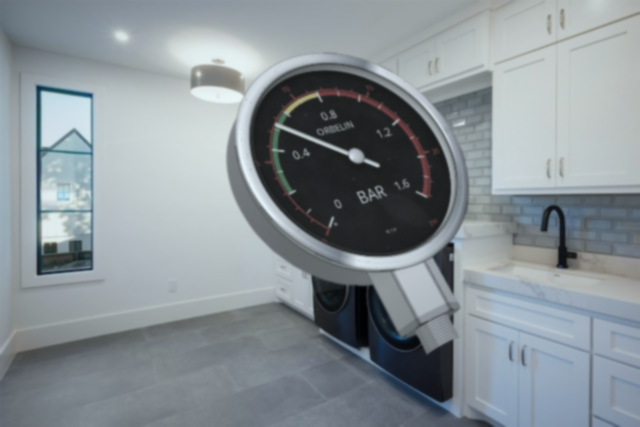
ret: 0.5
